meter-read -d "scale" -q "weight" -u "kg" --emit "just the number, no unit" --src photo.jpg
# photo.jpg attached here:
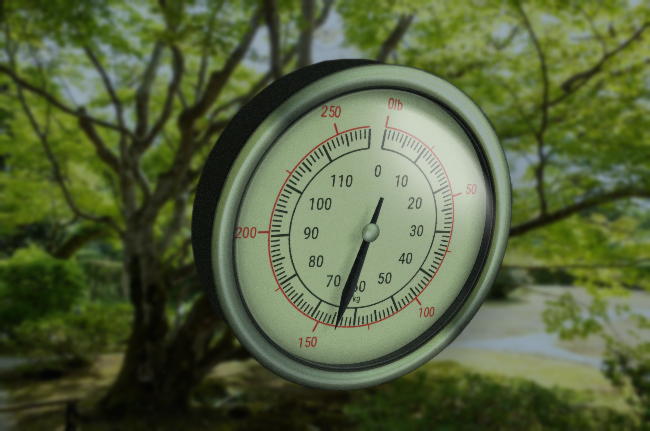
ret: 65
